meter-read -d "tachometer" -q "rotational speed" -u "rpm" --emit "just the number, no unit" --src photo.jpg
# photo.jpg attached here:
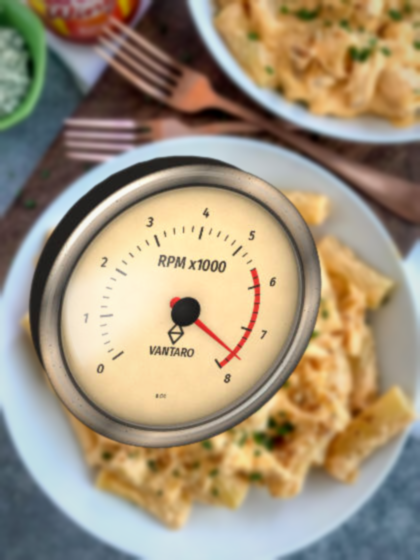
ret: 7600
